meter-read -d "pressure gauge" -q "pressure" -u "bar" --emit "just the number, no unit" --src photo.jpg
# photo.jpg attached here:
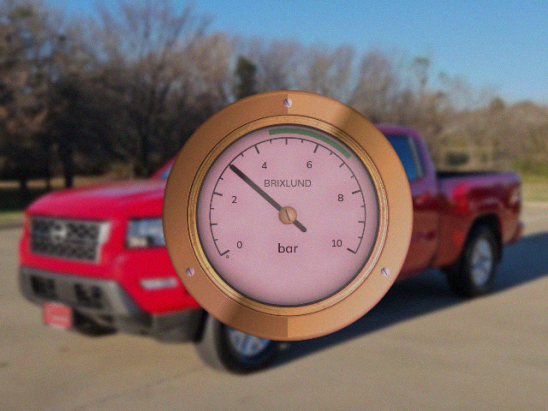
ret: 3
